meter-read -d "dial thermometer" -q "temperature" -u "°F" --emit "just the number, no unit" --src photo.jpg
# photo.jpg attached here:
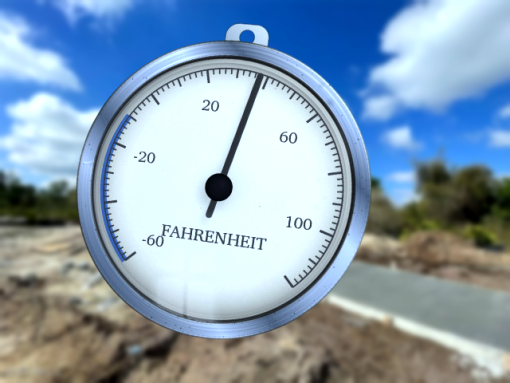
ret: 38
